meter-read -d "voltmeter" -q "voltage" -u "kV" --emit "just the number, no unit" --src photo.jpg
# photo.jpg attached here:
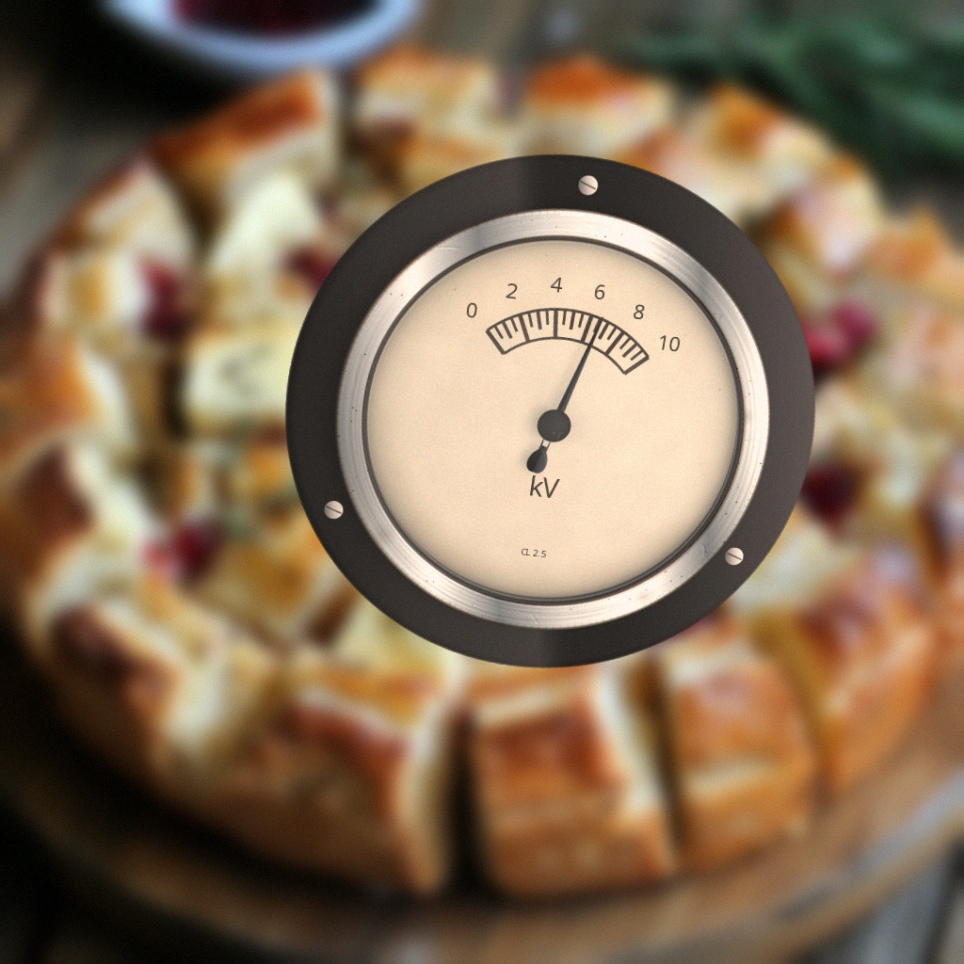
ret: 6.5
